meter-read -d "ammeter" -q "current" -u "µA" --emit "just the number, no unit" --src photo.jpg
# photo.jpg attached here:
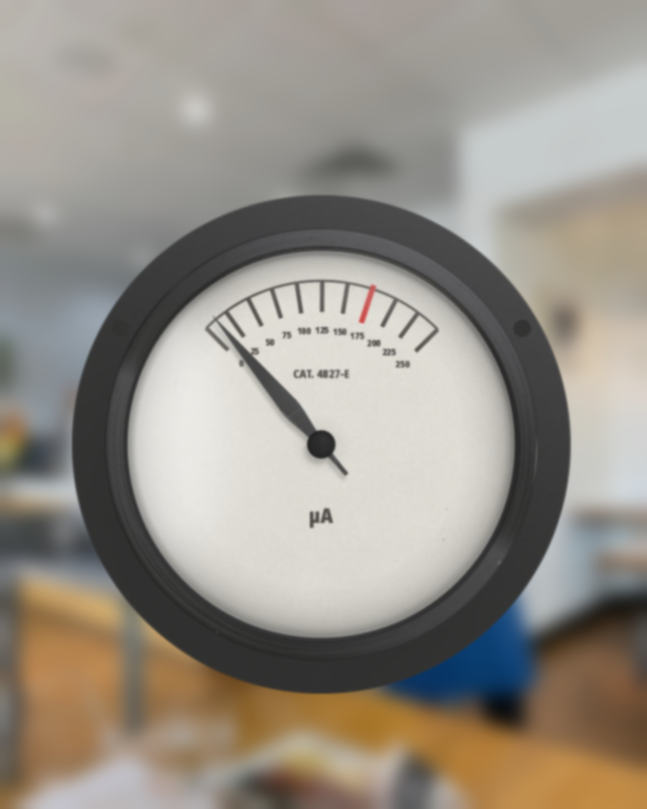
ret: 12.5
